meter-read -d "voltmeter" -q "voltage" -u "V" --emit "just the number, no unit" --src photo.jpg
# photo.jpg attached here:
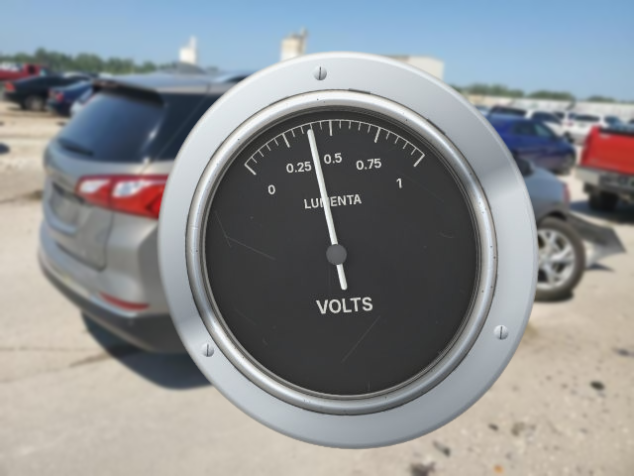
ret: 0.4
